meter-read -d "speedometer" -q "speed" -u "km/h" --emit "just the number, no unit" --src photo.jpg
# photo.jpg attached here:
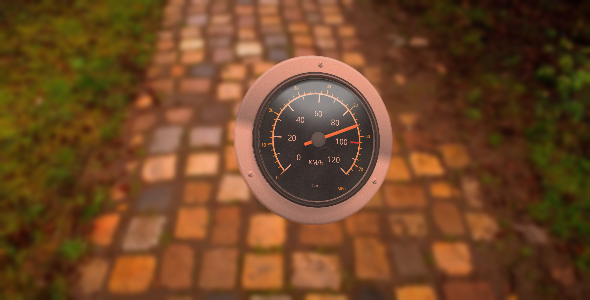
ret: 90
